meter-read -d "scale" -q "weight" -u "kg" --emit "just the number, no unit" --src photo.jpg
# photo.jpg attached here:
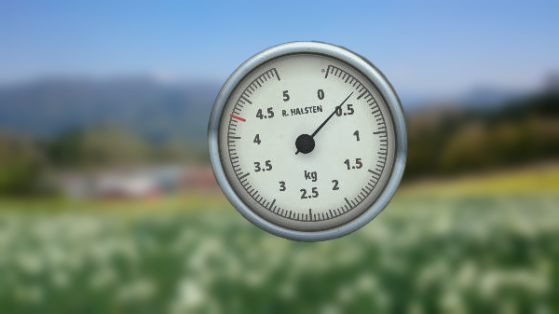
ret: 0.4
